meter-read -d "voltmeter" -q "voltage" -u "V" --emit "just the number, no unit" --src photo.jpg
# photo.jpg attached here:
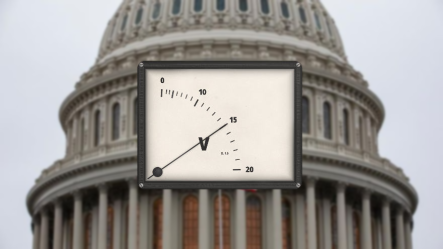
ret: 15
